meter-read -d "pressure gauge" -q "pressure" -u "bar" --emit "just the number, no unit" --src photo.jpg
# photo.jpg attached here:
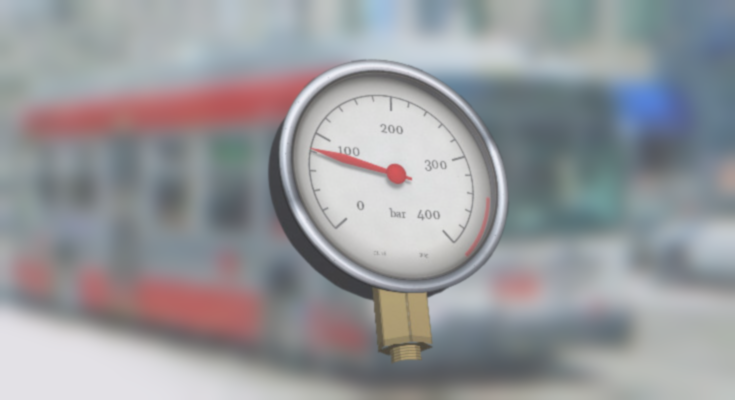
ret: 80
